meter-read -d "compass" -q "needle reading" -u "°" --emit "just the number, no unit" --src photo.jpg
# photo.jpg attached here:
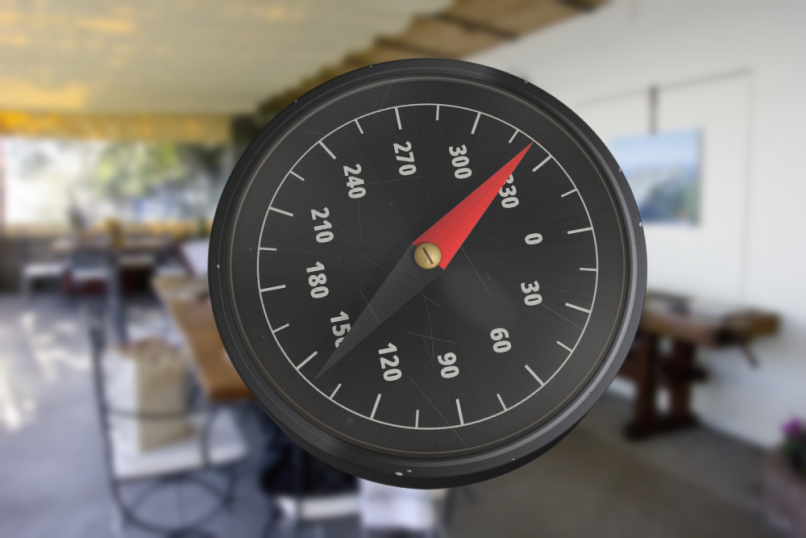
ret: 322.5
